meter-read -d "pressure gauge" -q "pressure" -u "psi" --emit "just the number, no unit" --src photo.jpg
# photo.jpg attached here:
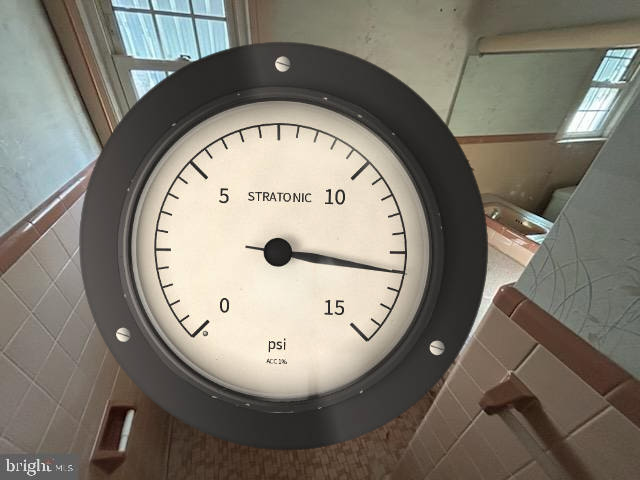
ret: 13
